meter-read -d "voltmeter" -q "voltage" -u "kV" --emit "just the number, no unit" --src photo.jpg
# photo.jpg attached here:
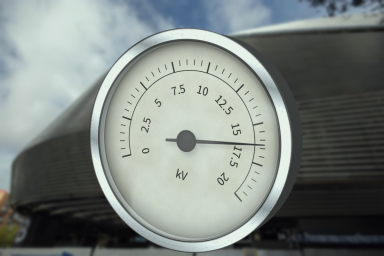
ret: 16.25
